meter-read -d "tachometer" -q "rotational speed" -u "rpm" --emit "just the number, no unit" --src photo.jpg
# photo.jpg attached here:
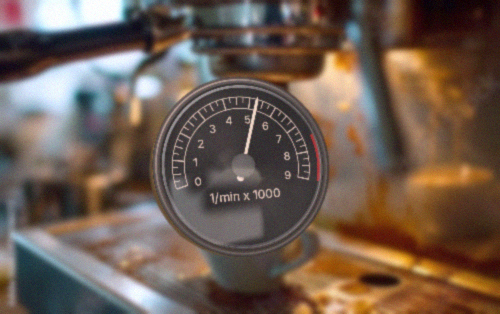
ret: 5250
